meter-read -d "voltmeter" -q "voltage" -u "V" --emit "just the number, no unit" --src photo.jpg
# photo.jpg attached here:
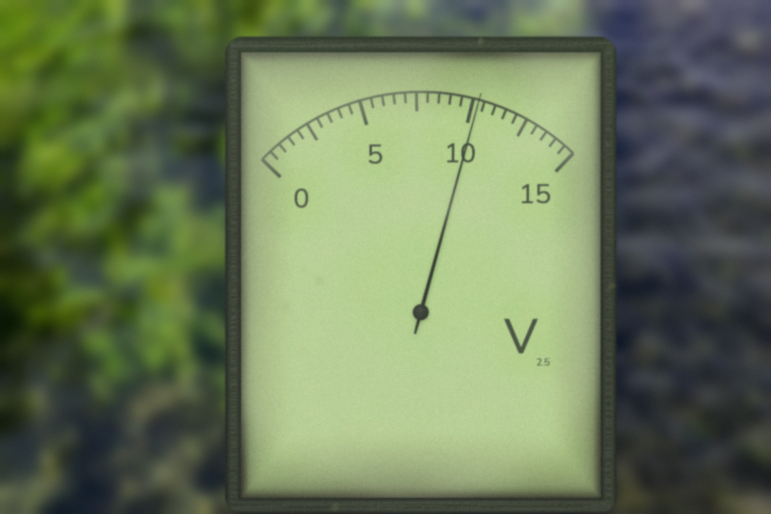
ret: 10.25
